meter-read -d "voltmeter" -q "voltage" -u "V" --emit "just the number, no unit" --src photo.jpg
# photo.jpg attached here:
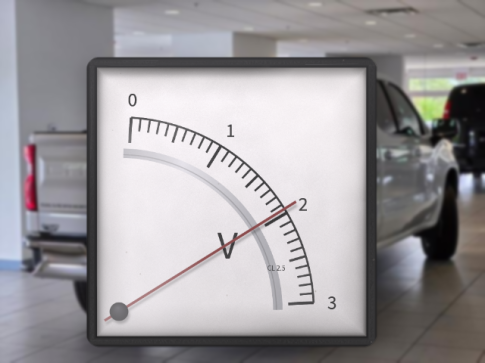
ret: 1.95
